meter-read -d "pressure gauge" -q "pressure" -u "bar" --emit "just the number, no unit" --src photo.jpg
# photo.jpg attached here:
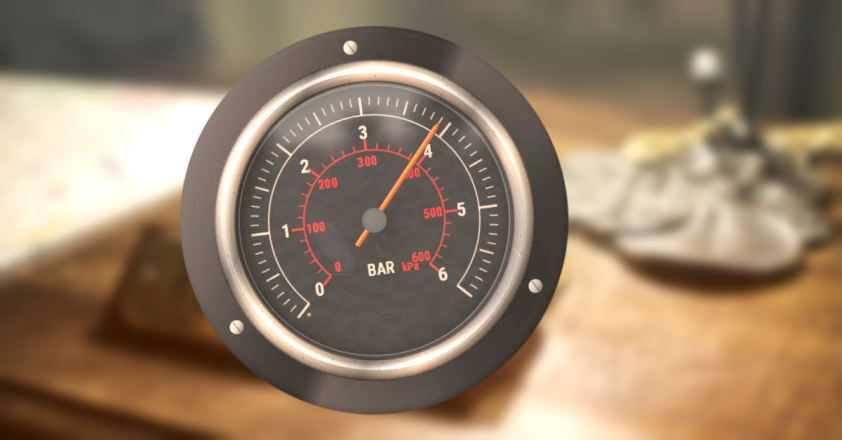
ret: 3.9
